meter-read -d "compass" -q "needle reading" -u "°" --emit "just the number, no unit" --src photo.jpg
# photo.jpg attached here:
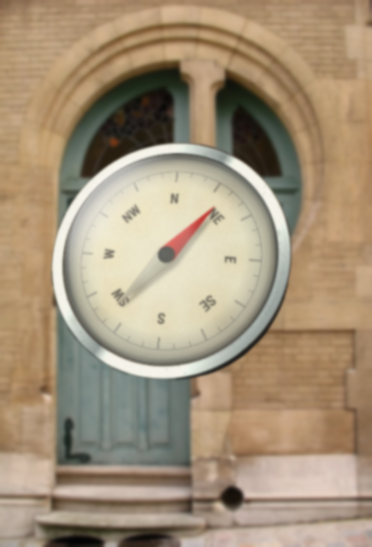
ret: 40
